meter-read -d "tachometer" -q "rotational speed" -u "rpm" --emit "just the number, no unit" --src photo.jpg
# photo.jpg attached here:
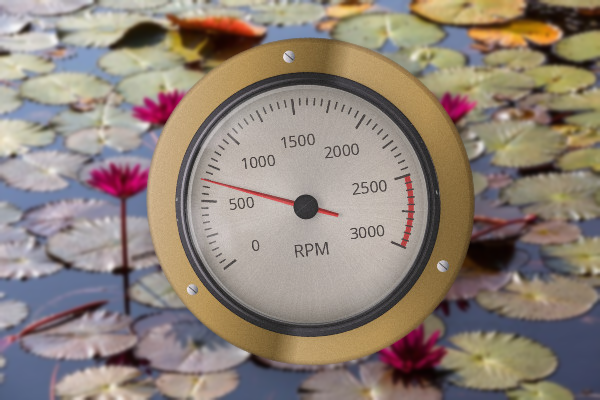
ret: 650
